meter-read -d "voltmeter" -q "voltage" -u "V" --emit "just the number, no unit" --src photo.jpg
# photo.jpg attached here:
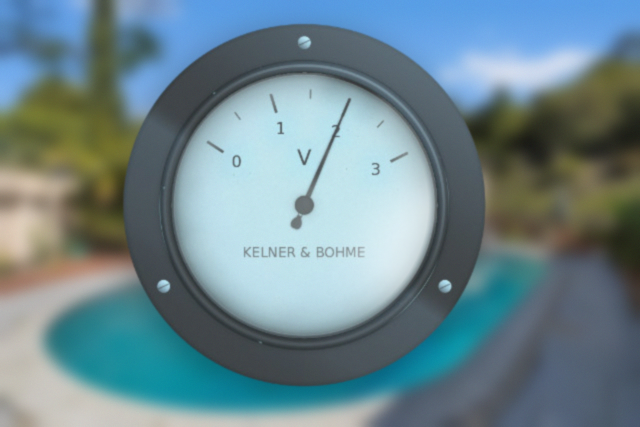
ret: 2
